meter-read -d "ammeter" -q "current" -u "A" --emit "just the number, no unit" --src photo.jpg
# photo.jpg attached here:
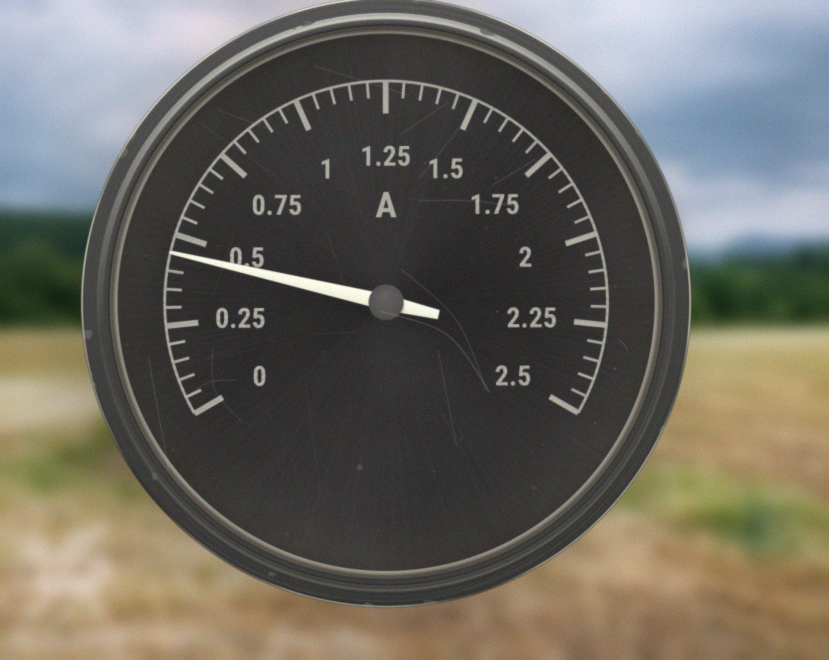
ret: 0.45
